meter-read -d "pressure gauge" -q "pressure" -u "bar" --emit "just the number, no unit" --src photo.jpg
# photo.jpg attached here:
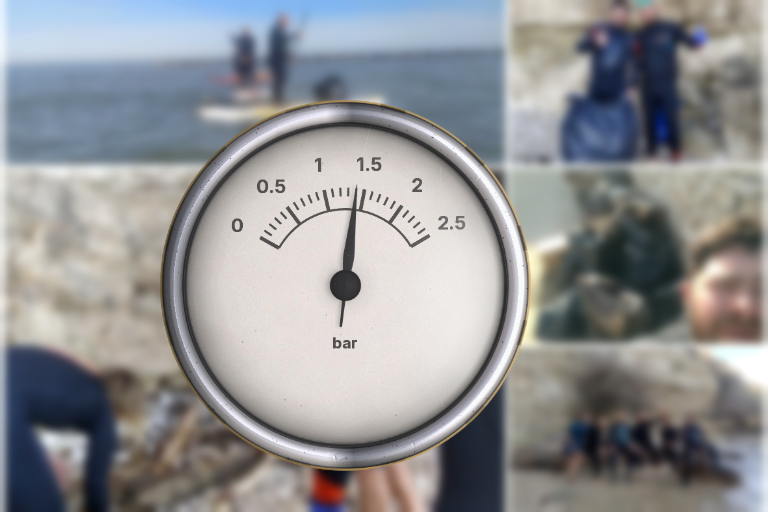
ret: 1.4
